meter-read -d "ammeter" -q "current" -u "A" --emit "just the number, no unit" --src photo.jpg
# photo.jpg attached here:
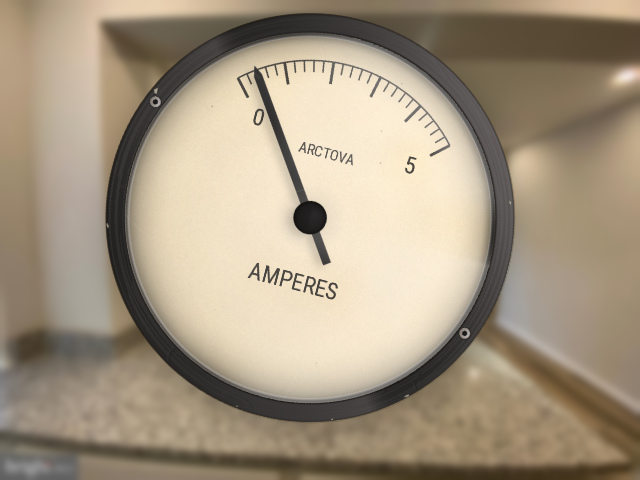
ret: 0.4
